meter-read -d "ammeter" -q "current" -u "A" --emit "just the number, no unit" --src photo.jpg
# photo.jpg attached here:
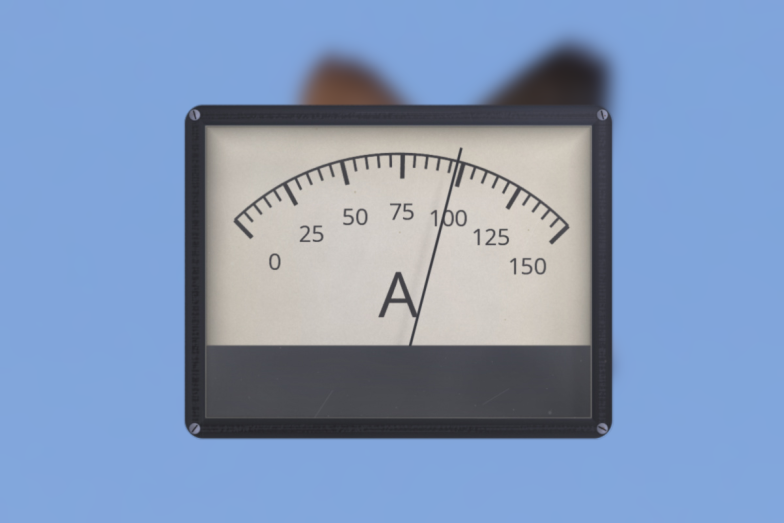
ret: 97.5
